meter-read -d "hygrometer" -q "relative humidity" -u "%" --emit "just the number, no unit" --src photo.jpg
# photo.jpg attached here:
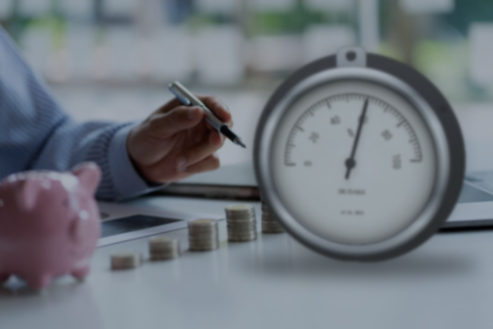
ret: 60
